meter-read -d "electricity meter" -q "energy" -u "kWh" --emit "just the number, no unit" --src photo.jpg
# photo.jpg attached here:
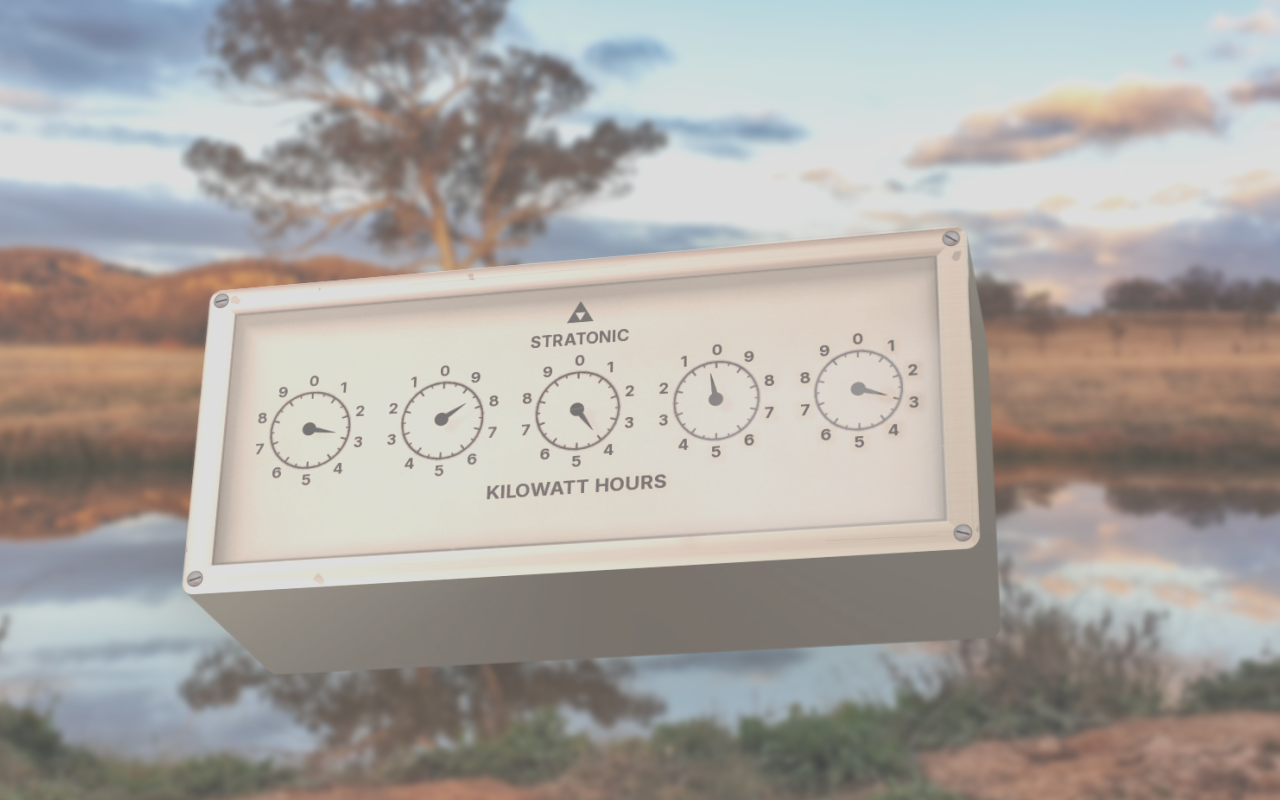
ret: 28403
